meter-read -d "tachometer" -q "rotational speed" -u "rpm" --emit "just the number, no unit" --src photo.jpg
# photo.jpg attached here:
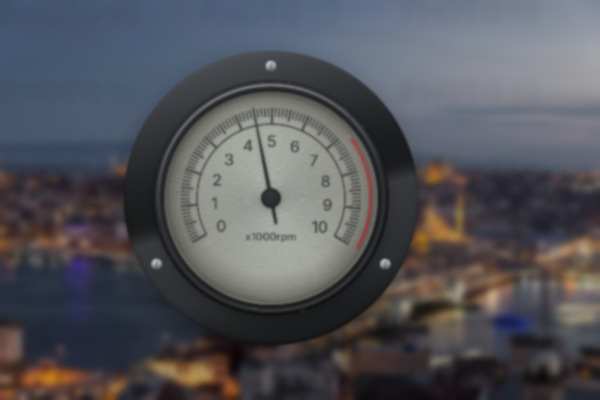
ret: 4500
